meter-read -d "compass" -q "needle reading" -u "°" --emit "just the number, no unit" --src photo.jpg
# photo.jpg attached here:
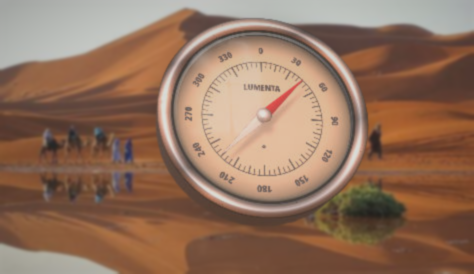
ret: 45
